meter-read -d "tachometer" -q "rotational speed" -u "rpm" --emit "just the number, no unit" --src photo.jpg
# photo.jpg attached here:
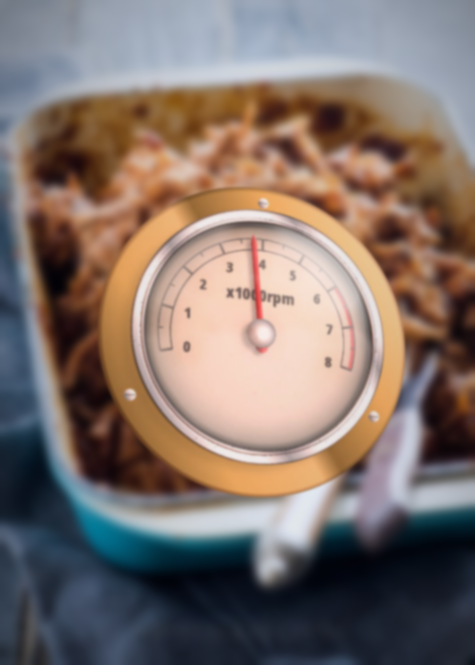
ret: 3750
